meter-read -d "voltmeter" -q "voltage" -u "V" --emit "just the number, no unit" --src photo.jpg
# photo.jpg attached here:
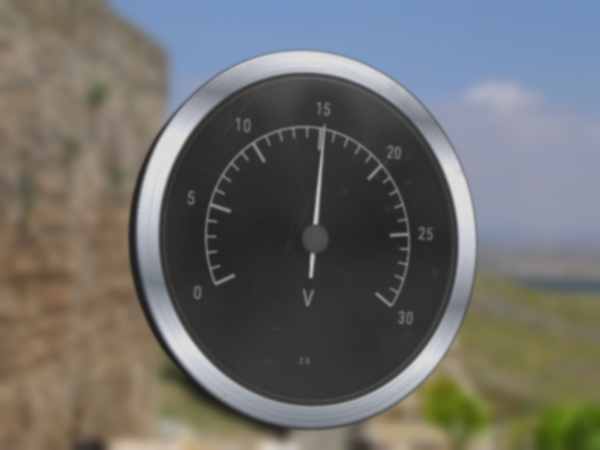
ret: 15
